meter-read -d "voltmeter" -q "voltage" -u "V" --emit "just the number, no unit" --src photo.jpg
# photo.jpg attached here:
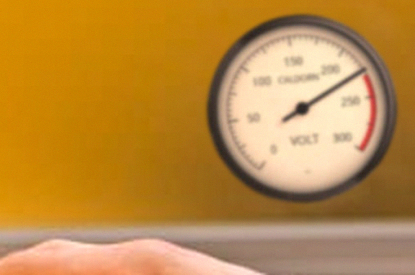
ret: 225
